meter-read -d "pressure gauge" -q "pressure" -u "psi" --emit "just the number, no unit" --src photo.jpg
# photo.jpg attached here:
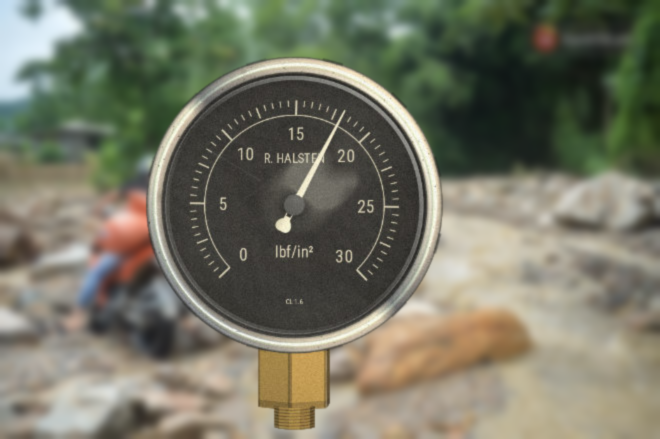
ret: 18
